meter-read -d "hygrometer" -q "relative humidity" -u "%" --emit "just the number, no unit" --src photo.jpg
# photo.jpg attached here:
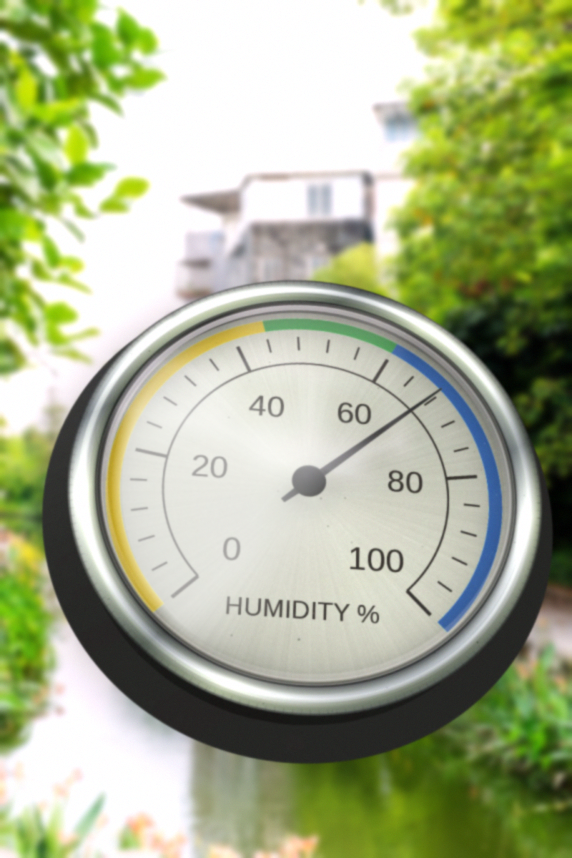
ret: 68
